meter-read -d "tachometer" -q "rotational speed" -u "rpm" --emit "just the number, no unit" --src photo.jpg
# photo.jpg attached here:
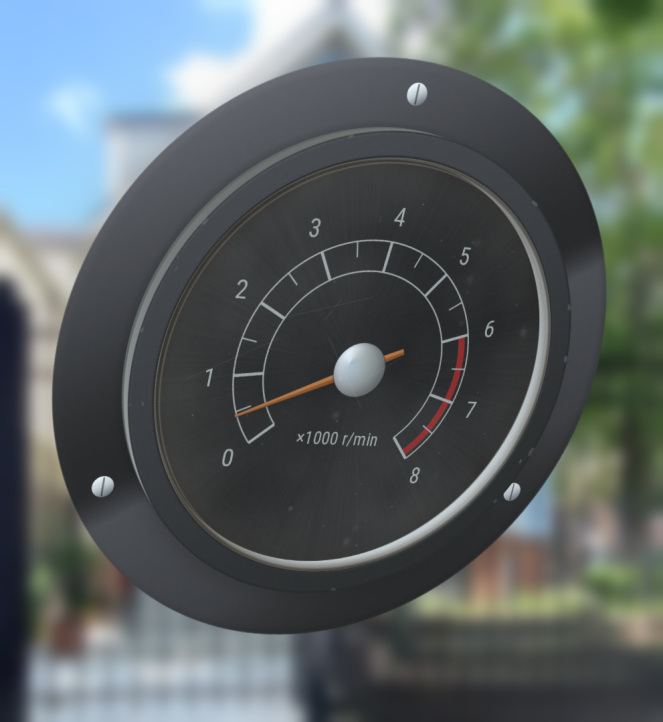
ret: 500
